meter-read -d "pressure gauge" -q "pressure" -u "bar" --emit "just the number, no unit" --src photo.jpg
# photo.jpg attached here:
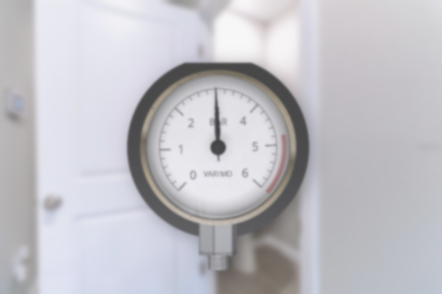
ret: 3
